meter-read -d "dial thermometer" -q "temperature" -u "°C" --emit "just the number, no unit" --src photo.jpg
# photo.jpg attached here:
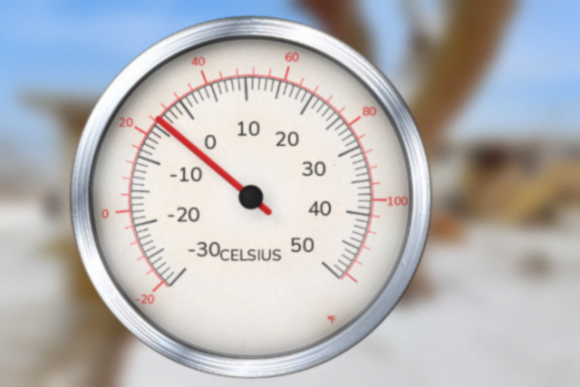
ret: -4
